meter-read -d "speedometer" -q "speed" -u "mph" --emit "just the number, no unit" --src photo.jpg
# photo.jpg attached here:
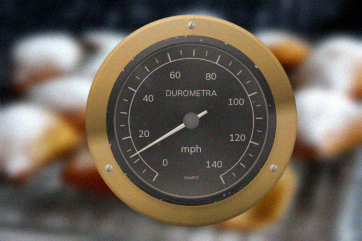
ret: 12.5
